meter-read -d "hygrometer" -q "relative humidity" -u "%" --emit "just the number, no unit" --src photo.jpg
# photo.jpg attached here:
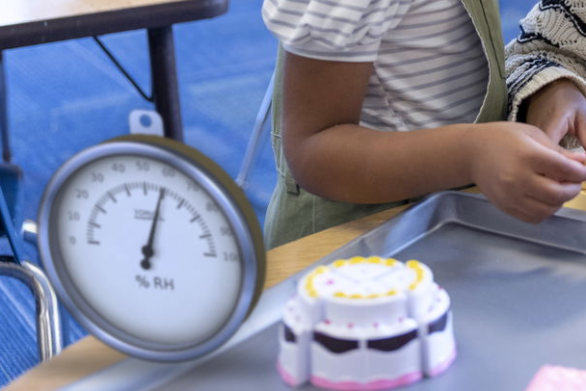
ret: 60
